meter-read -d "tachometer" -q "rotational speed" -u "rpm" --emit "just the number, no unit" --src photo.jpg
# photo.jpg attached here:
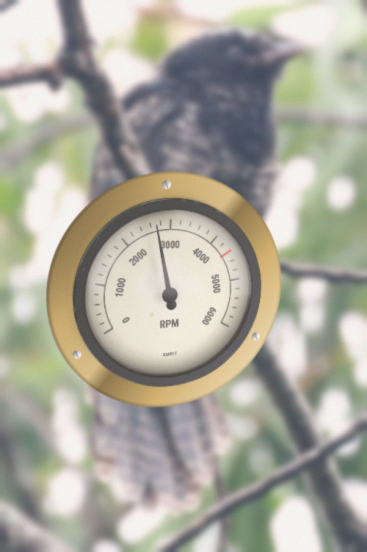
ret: 2700
